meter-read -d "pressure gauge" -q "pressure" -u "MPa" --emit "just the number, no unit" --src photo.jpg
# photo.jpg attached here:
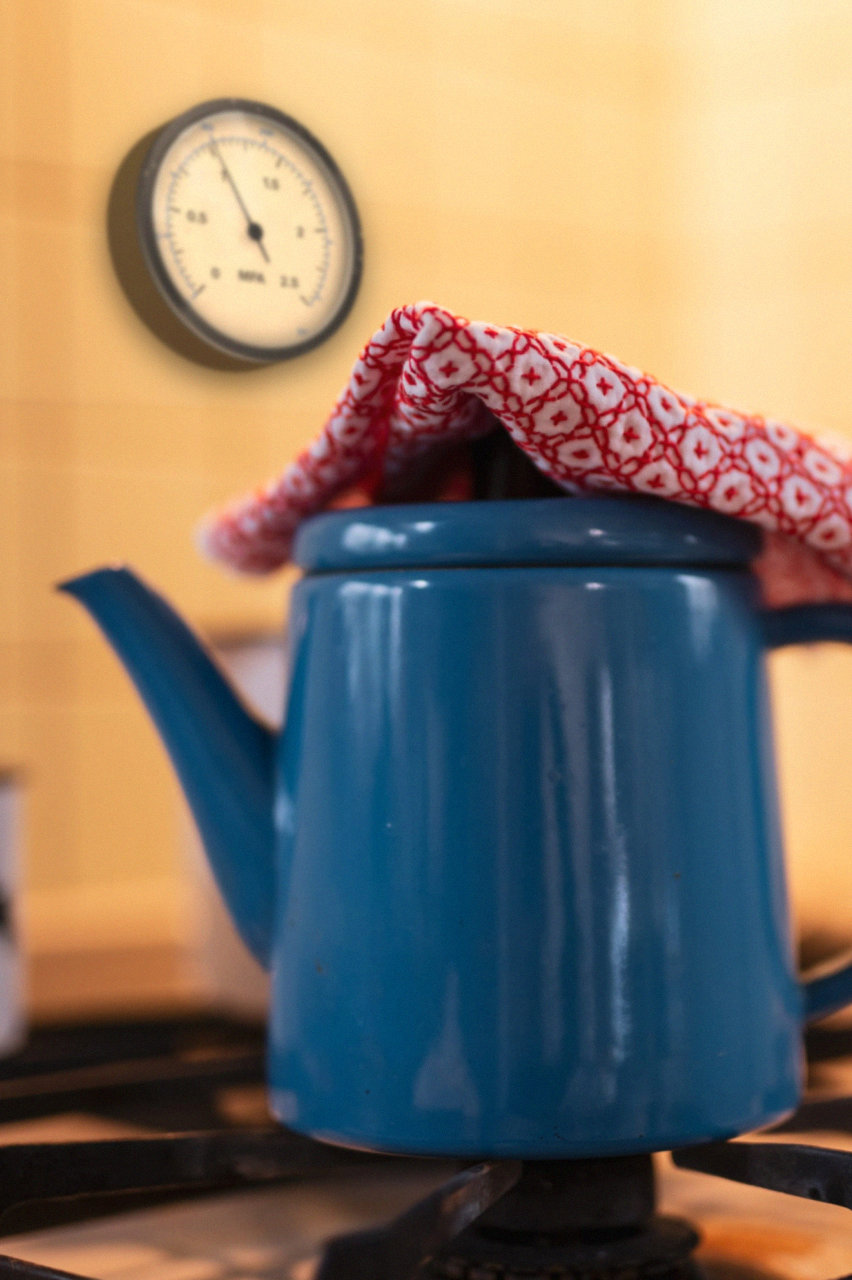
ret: 1
